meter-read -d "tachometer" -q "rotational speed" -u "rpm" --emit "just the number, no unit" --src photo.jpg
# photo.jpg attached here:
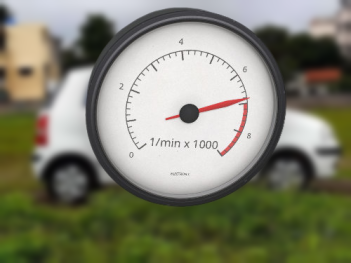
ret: 6800
